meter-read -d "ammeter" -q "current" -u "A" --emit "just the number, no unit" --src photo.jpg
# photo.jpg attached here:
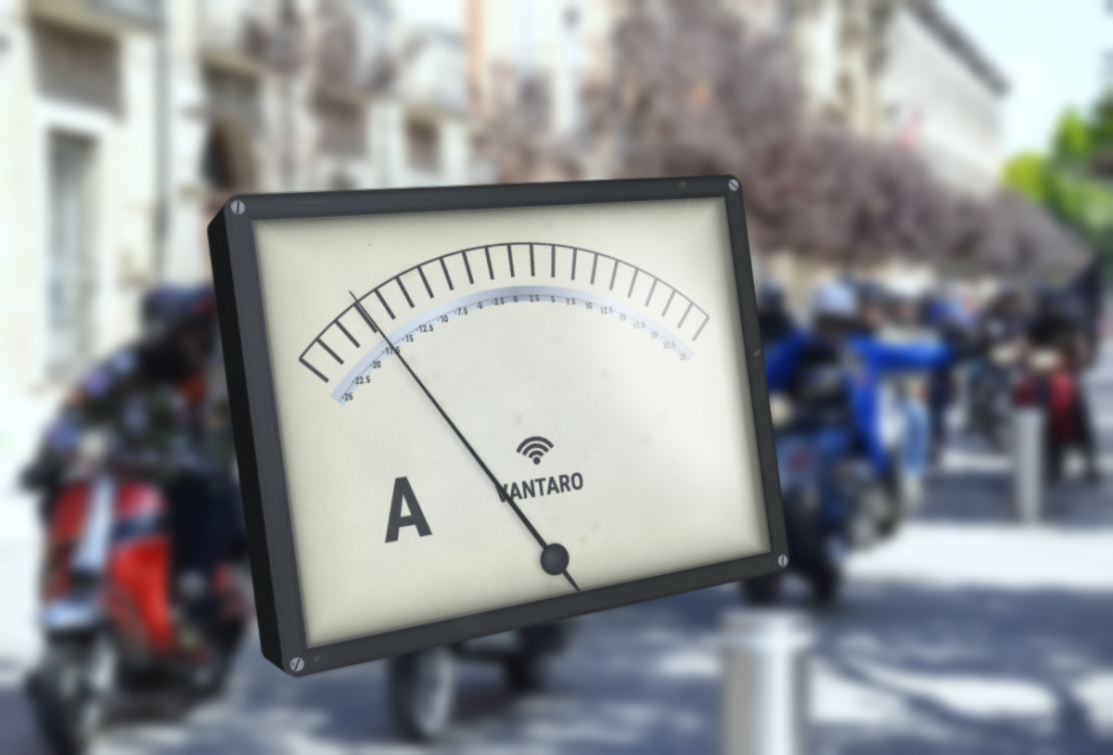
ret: -17.5
